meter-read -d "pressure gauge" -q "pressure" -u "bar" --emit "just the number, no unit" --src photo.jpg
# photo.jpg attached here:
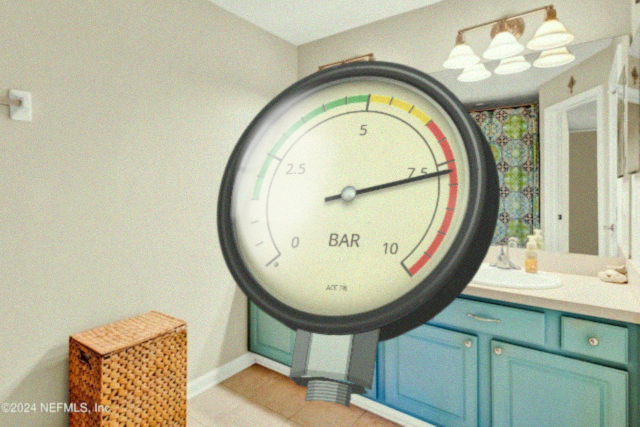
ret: 7.75
